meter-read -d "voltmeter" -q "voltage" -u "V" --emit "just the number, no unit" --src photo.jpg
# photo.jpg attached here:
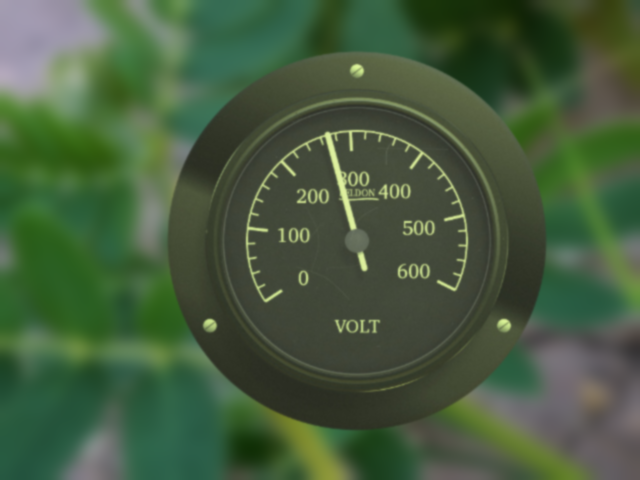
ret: 270
